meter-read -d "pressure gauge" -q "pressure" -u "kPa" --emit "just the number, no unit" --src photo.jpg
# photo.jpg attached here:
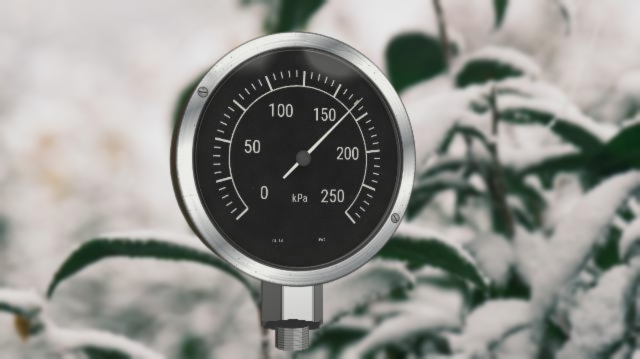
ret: 165
